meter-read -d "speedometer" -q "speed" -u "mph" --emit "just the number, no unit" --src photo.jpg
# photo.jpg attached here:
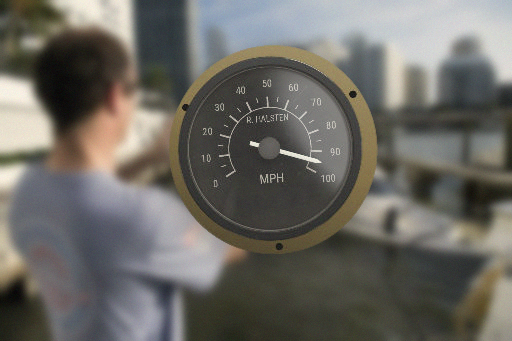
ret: 95
